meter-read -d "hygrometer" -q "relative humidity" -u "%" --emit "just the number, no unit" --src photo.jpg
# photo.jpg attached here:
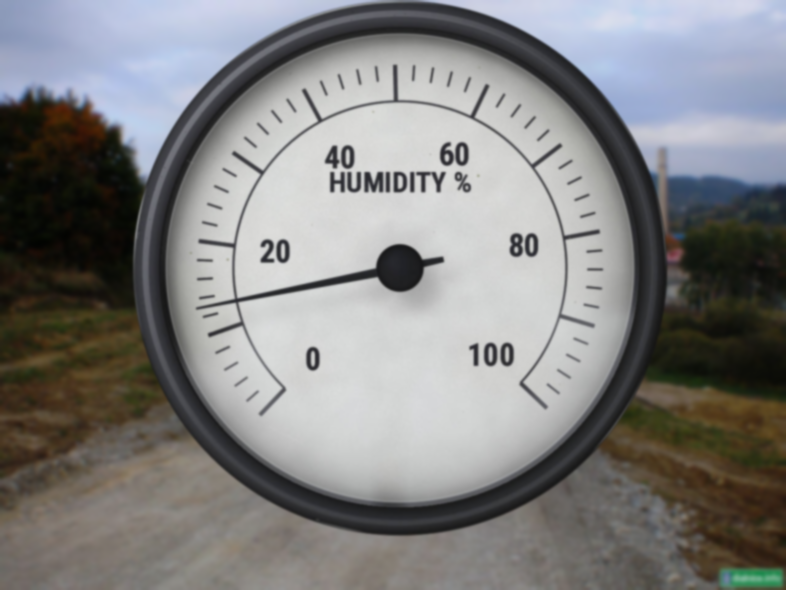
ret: 13
